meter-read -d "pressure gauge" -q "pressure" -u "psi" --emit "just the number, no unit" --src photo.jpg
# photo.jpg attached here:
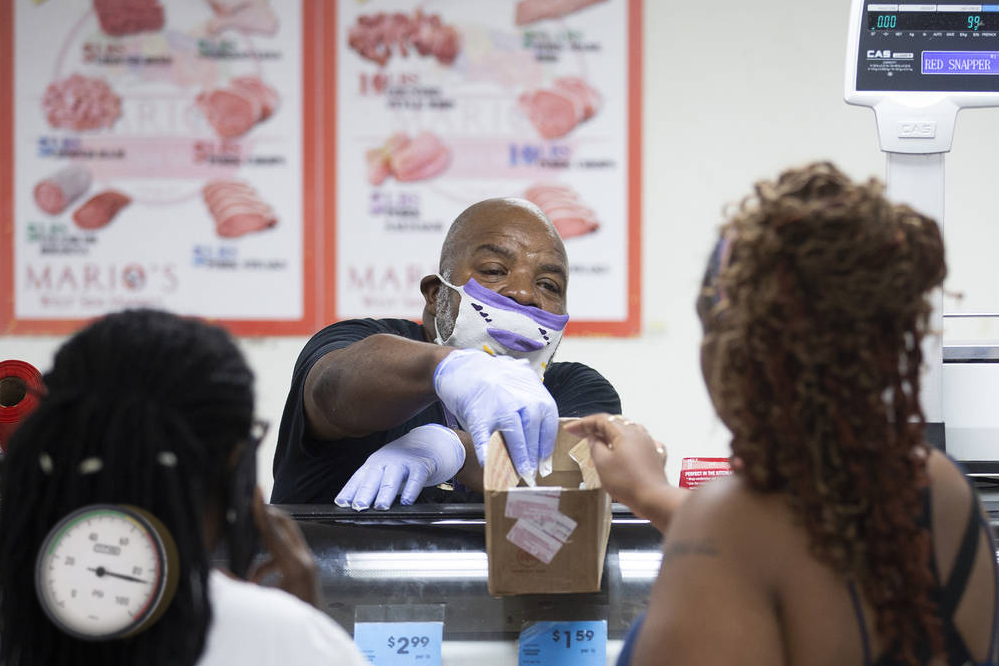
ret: 85
